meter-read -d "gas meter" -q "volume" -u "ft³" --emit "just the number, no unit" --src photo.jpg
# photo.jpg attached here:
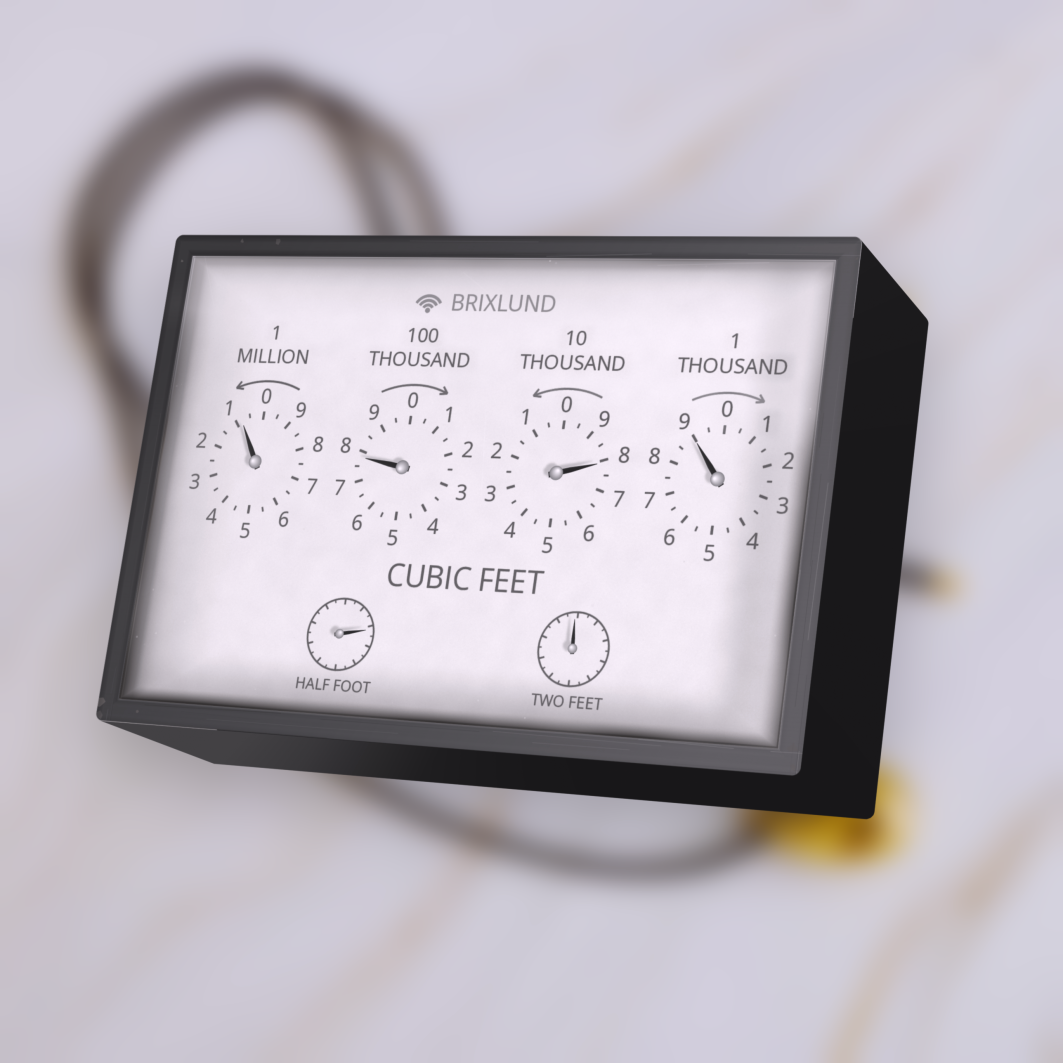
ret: 77900
